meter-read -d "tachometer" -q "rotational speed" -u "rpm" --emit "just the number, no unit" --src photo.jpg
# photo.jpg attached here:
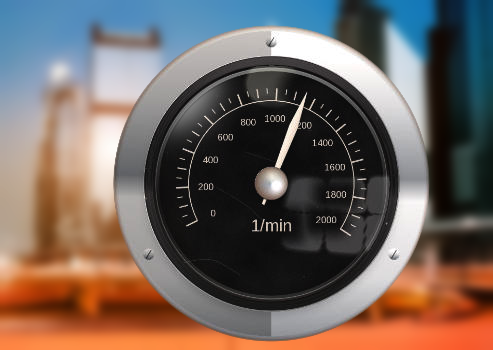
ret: 1150
